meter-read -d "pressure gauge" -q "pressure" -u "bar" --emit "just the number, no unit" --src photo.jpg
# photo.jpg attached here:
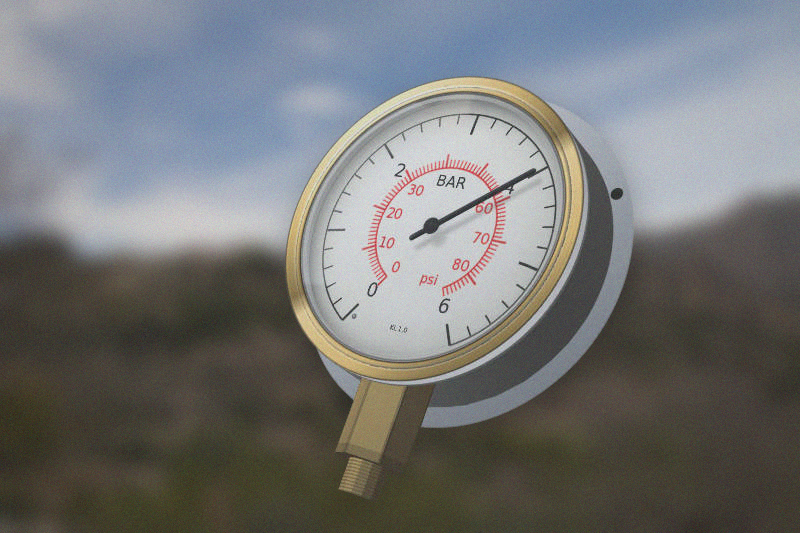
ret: 4
